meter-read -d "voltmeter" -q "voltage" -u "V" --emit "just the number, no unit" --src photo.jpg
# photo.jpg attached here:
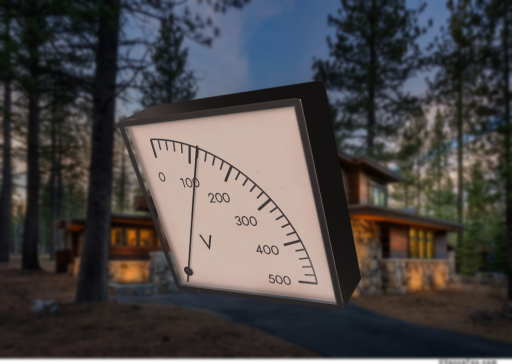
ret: 120
